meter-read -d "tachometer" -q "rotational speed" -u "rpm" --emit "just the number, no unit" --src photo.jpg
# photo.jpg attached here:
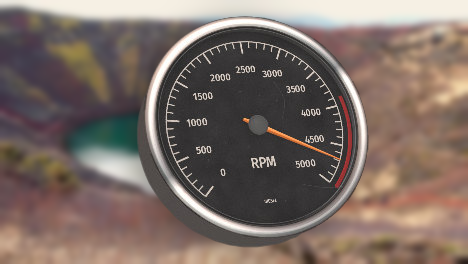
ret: 4700
